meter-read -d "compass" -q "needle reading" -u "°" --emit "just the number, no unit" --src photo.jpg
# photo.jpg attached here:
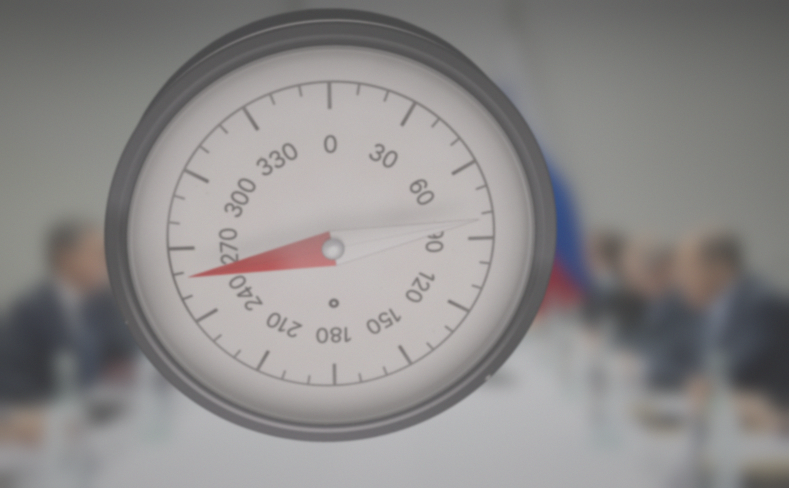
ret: 260
